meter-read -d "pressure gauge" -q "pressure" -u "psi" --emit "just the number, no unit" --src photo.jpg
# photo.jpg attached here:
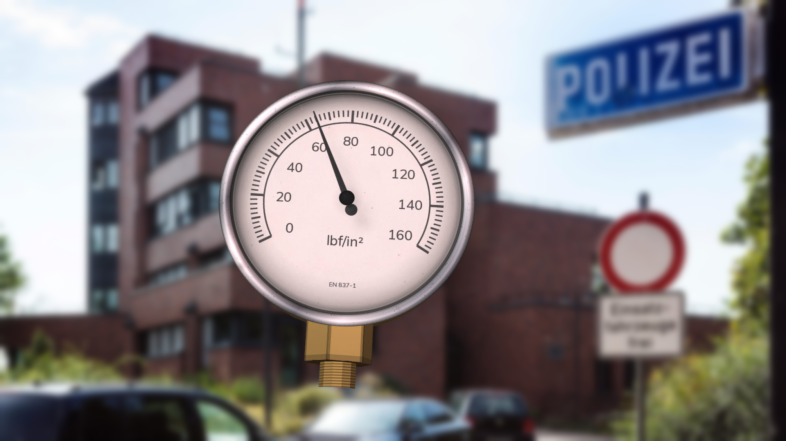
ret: 64
